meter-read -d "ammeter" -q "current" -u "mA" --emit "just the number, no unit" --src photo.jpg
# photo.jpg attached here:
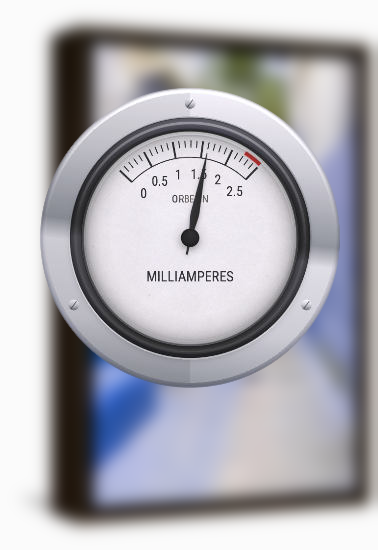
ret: 1.6
